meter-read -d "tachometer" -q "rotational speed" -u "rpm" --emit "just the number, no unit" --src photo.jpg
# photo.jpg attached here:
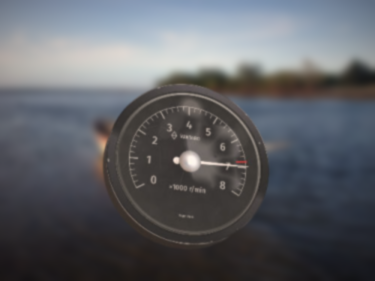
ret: 7000
